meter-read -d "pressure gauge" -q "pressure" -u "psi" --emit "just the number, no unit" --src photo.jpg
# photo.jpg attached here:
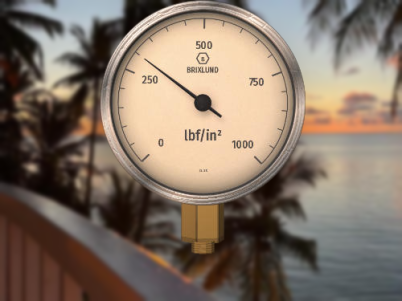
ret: 300
